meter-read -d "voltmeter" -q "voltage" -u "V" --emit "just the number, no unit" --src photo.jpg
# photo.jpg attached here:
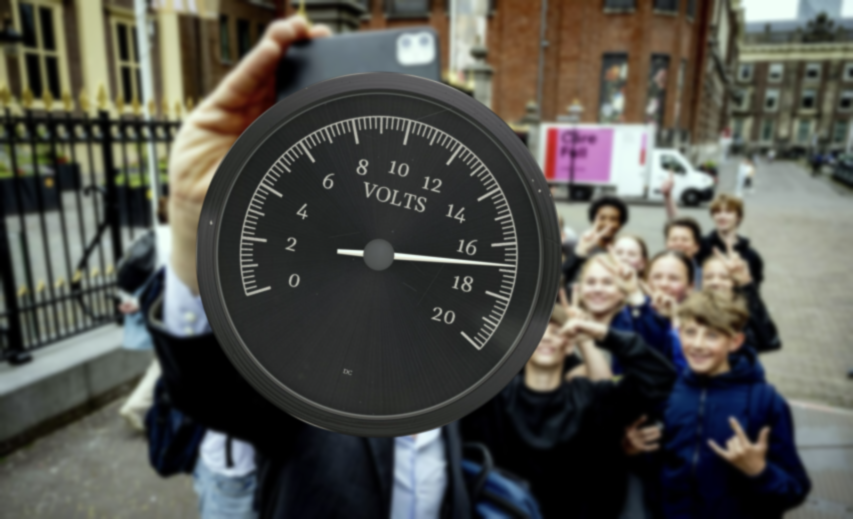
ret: 16.8
